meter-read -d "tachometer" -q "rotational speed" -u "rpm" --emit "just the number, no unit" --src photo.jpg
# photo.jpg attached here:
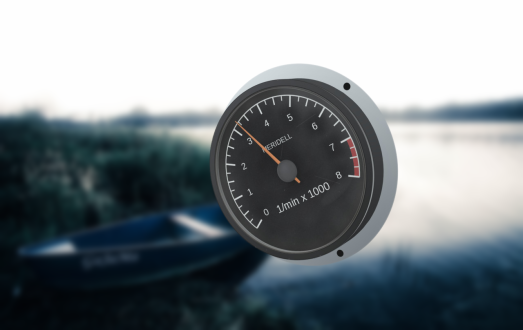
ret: 3250
